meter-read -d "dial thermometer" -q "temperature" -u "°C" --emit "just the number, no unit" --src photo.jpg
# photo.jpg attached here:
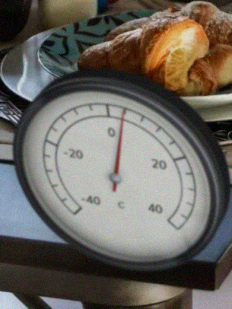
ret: 4
